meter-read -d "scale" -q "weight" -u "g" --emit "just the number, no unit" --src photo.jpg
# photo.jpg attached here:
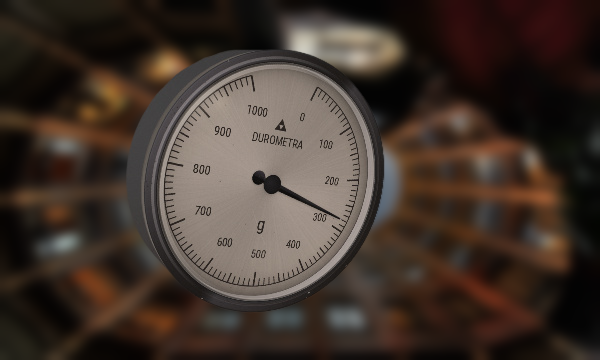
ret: 280
